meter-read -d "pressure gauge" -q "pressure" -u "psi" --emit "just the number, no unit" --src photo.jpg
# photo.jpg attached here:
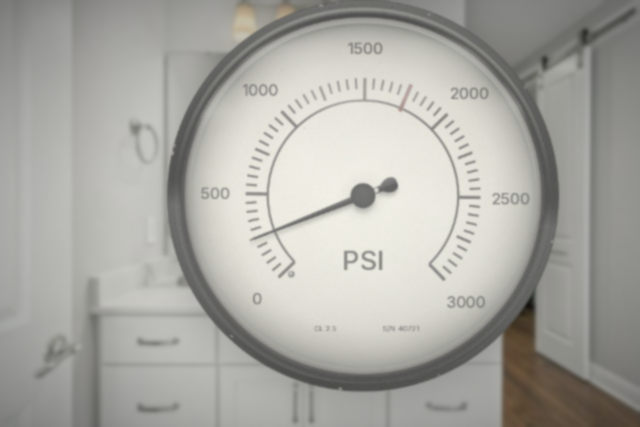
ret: 250
